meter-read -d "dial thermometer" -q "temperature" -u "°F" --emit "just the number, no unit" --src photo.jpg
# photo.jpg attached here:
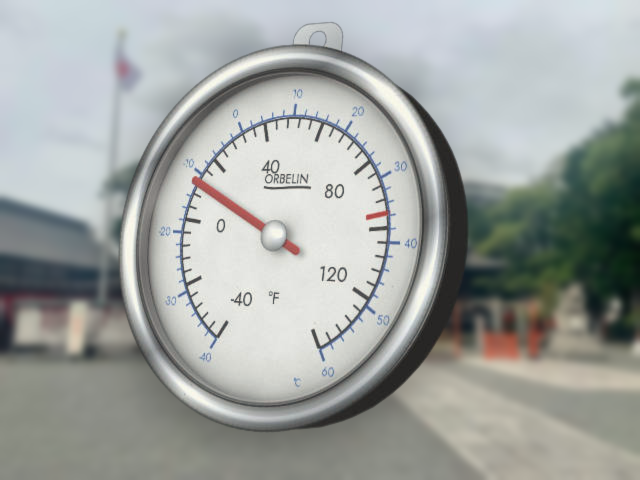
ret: 12
